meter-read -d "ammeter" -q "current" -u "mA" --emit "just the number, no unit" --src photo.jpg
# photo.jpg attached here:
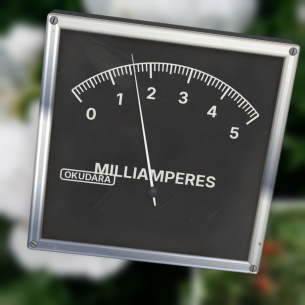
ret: 1.6
